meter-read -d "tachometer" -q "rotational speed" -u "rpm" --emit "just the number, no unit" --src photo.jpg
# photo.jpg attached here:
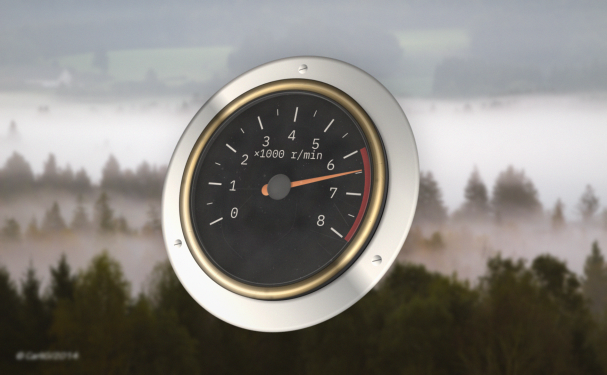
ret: 6500
